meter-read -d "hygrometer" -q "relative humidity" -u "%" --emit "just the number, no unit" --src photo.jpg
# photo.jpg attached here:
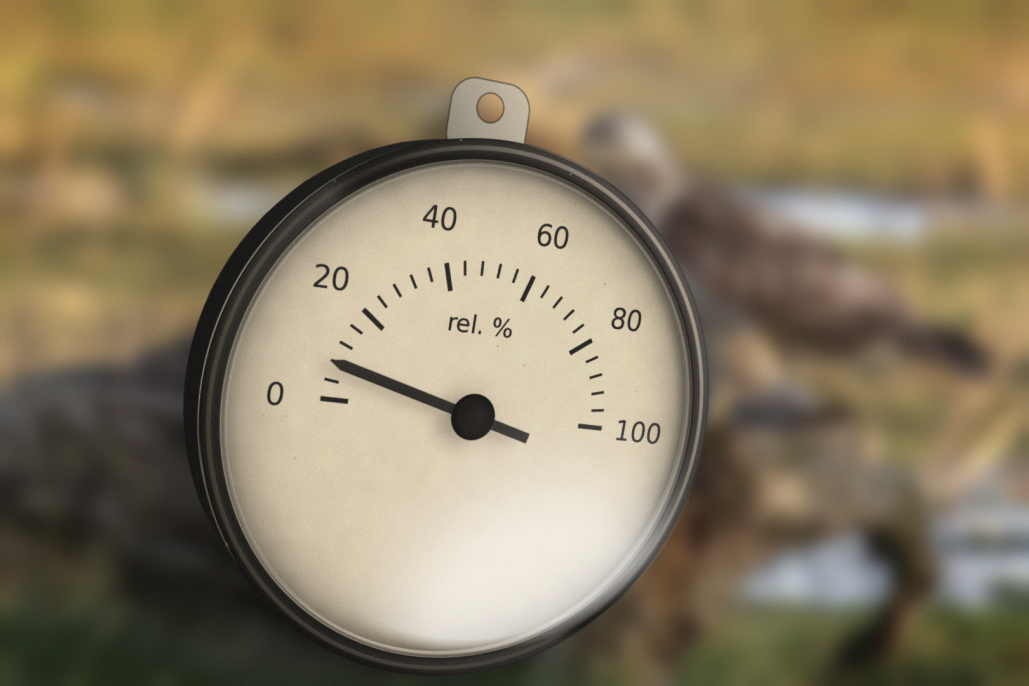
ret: 8
